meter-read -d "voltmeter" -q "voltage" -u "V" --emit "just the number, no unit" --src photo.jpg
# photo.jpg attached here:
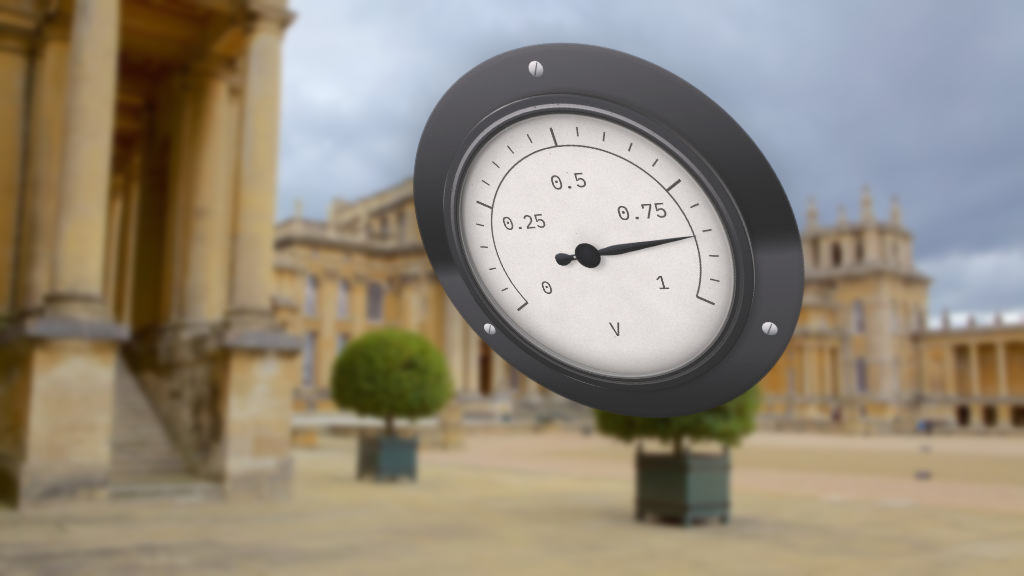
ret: 0.85
